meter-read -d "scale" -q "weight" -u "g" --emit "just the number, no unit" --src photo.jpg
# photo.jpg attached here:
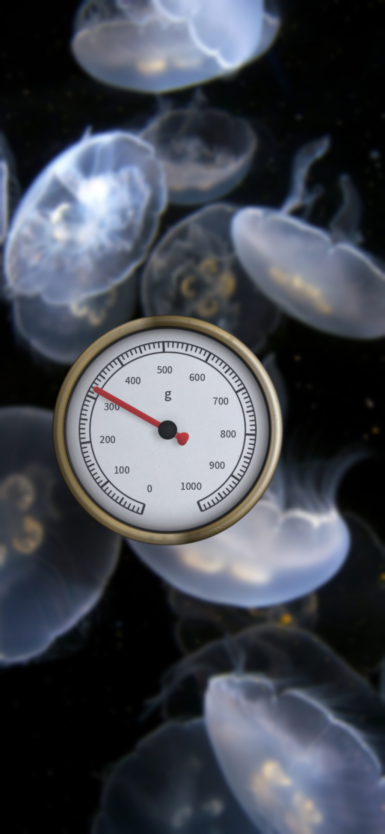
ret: 320
